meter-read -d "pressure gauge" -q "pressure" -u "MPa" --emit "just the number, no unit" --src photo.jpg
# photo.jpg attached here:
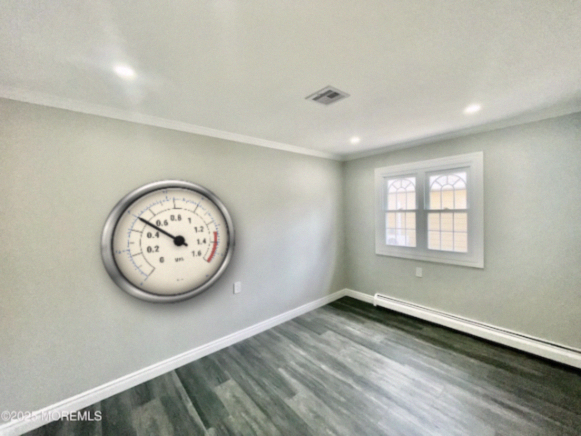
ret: 0.5
